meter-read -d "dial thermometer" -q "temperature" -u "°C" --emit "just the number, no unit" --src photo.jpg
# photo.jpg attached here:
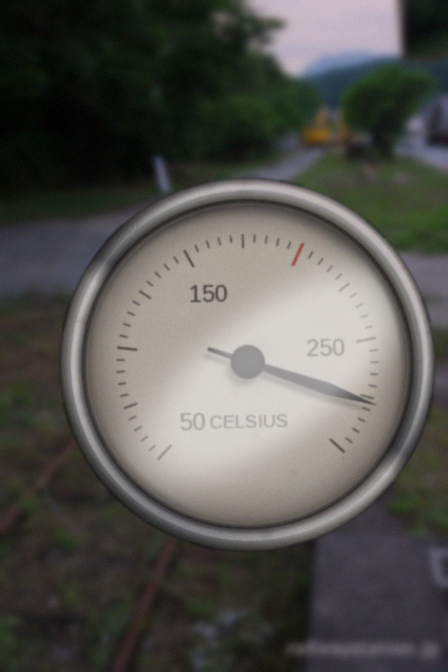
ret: 277.5
